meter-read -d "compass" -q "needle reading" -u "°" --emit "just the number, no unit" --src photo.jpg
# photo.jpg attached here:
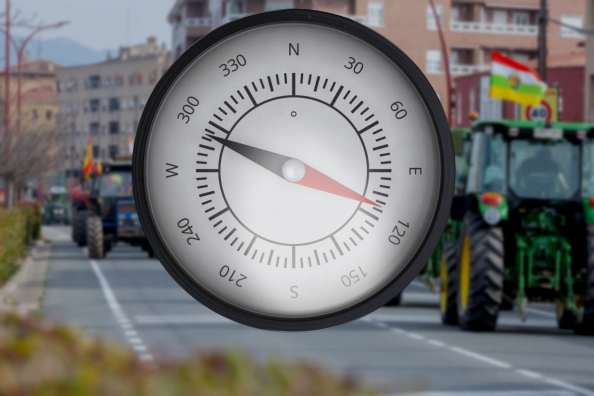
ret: 112.5
